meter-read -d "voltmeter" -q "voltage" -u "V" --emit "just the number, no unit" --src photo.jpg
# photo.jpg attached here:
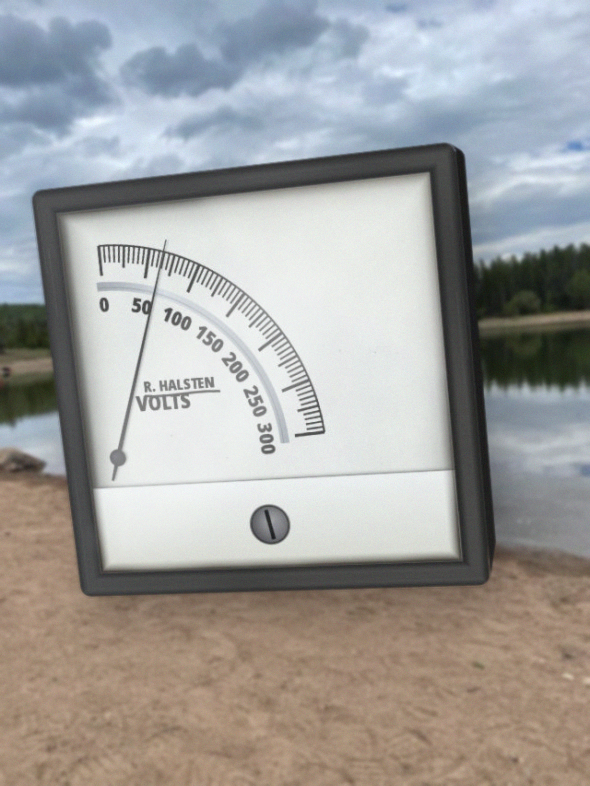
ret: 65
